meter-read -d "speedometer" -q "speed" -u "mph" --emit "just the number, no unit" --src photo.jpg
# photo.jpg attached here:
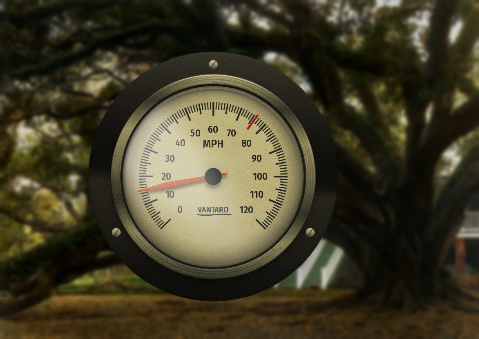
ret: 15
